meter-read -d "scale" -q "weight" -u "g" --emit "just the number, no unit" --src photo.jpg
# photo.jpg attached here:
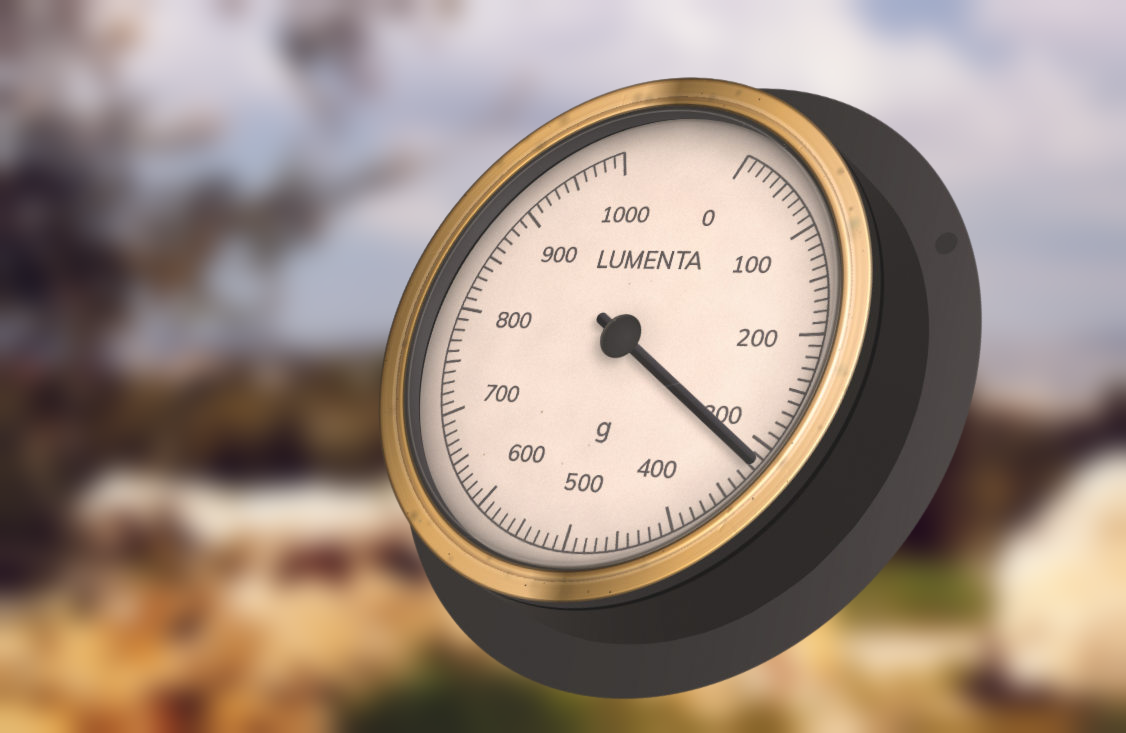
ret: 315
